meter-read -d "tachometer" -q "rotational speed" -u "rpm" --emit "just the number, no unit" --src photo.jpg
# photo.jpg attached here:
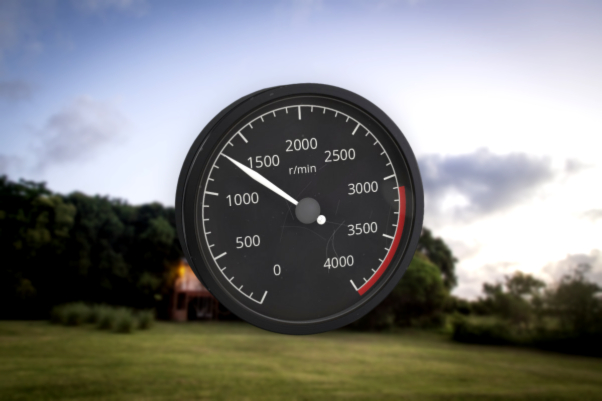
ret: 1300
